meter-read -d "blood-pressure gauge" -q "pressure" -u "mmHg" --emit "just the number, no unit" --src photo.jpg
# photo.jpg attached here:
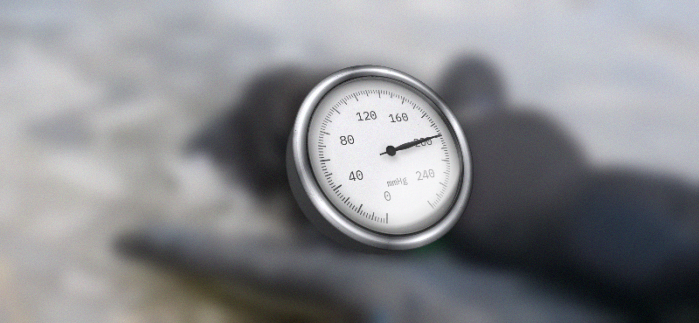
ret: 200
